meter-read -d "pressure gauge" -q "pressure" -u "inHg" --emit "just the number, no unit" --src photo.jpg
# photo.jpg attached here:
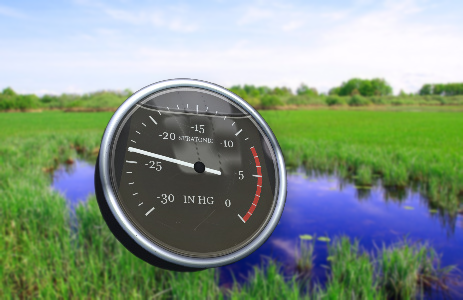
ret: -24
